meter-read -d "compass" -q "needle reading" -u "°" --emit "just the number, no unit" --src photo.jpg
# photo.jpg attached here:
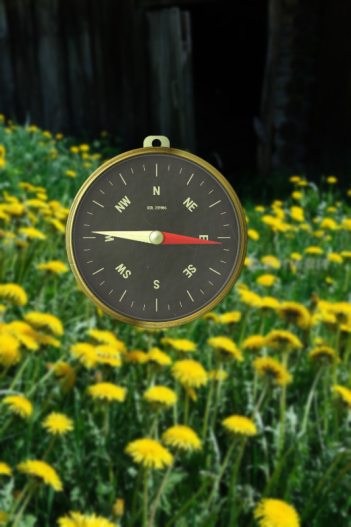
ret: 95
